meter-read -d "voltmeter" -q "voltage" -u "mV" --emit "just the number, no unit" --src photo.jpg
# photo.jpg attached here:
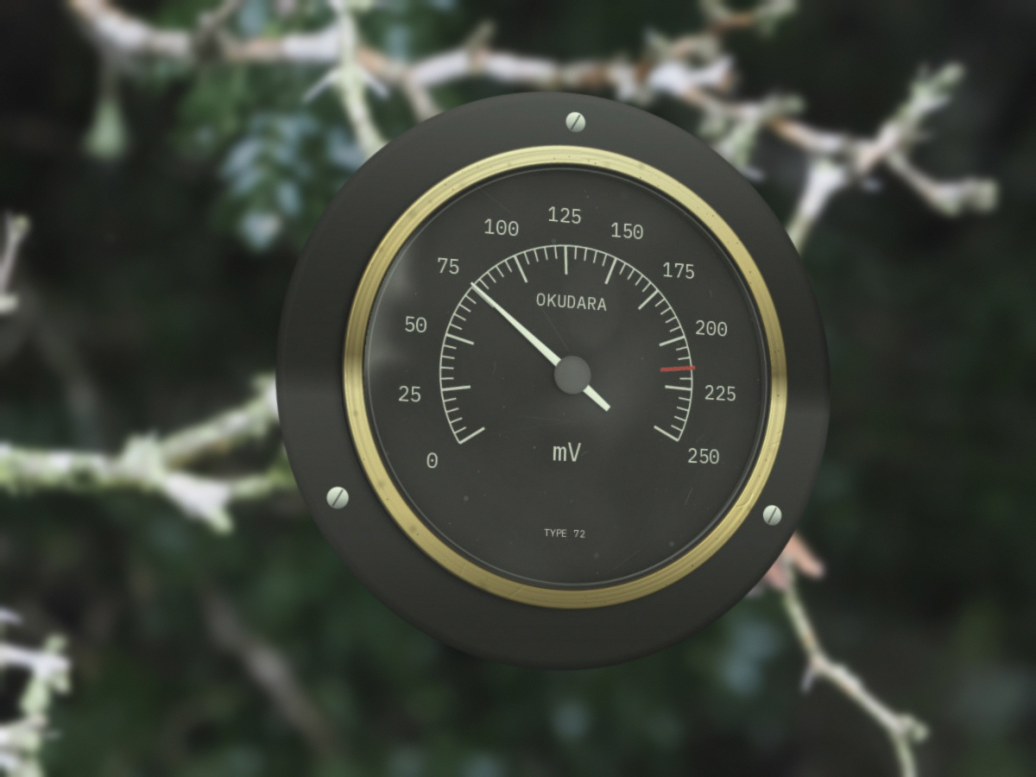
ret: 75
